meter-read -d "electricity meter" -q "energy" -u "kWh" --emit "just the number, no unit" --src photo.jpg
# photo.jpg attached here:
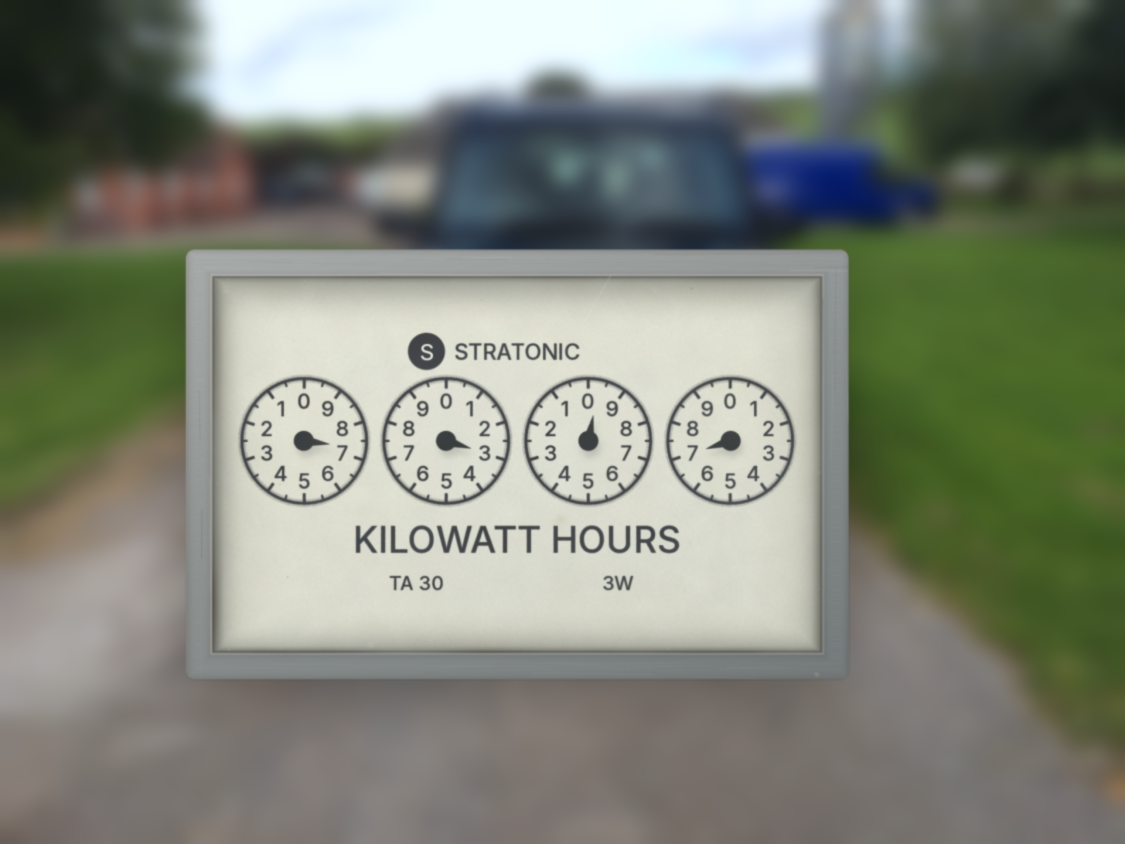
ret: 7297
